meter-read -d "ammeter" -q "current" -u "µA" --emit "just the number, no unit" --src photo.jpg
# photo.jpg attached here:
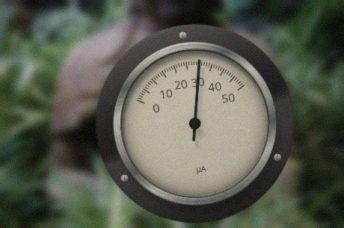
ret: 30
